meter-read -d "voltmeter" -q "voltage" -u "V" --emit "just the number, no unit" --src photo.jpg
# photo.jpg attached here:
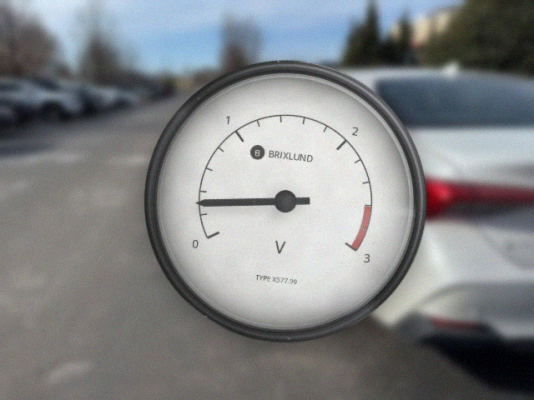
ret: 0.3
